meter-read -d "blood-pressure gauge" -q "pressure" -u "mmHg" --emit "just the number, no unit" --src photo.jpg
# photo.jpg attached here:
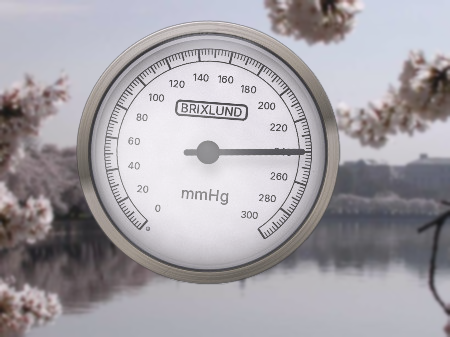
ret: 240
